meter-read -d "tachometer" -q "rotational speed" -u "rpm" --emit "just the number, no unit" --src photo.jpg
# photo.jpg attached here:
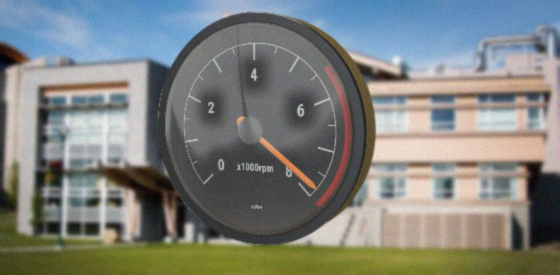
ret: 7750
